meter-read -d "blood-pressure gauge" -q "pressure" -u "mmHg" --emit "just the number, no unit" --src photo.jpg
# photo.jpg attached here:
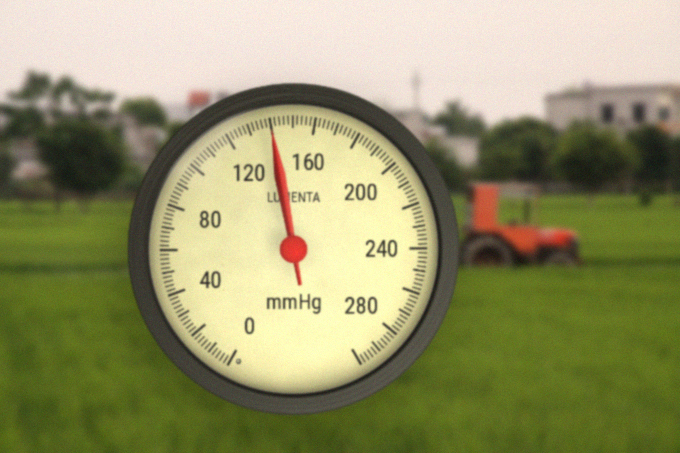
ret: 140
